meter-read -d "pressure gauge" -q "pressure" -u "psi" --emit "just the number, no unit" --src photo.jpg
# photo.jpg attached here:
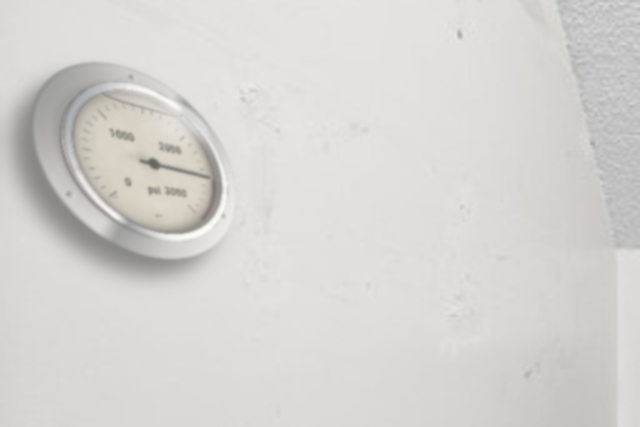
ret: 2500
